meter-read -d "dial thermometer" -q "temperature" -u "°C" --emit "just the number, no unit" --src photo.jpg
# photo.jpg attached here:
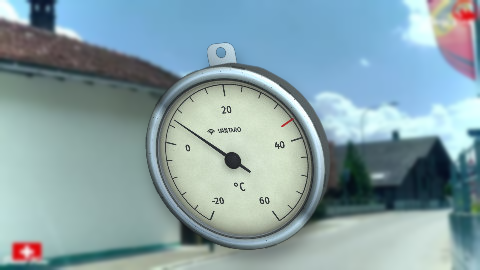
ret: 6
